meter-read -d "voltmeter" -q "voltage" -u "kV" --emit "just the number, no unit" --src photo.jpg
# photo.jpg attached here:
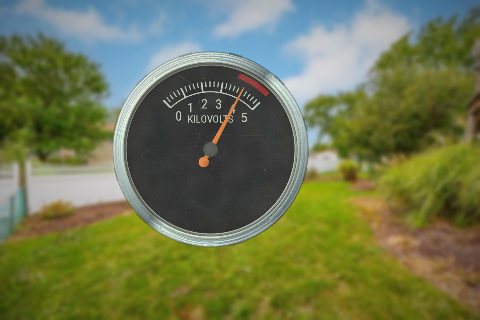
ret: 4
